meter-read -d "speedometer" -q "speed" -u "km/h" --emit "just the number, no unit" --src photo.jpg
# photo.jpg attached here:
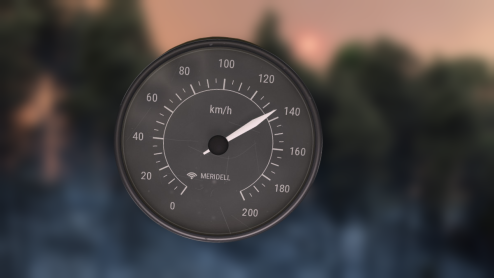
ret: 135
